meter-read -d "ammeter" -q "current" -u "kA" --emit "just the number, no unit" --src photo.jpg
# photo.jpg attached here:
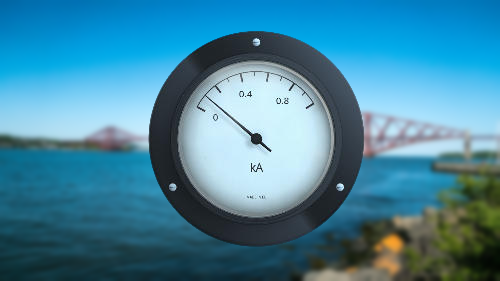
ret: 0.1
